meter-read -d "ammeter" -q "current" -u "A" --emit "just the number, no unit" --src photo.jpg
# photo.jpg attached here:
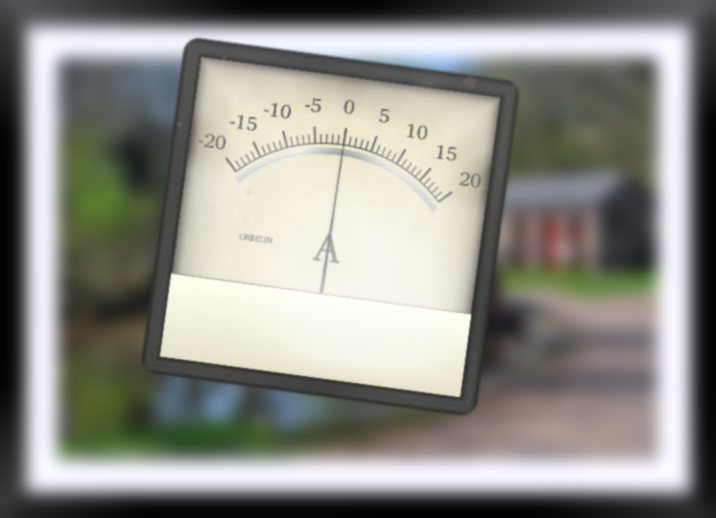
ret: 0
